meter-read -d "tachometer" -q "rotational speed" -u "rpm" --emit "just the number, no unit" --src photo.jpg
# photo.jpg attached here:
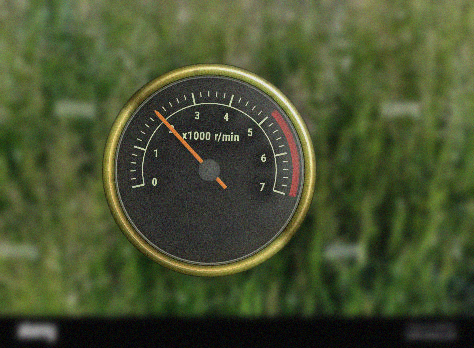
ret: 2000
